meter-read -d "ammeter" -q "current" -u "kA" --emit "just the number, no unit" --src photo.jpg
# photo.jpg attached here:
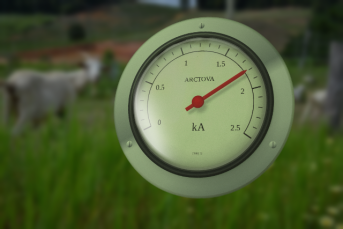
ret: 1.8
